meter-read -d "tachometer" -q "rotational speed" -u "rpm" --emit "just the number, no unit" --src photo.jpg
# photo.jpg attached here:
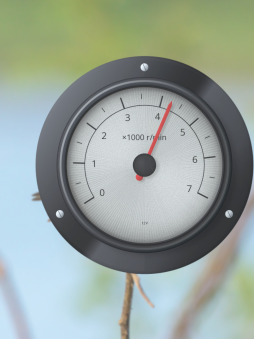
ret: 4250
